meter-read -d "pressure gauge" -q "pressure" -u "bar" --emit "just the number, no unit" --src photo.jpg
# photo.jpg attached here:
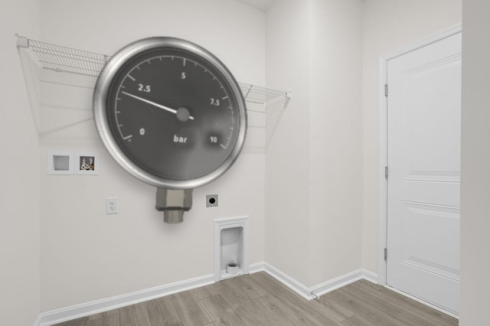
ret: 1.75
